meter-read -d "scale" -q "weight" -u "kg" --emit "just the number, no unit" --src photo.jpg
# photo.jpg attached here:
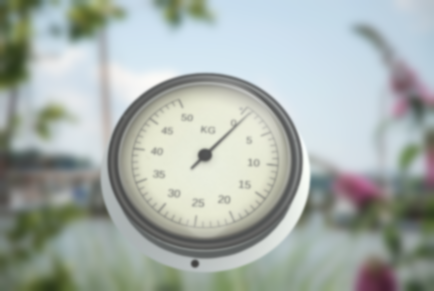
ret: 1
